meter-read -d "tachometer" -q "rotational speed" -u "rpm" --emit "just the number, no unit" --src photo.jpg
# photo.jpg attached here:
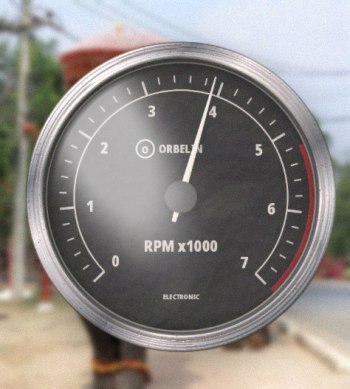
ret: 3900
